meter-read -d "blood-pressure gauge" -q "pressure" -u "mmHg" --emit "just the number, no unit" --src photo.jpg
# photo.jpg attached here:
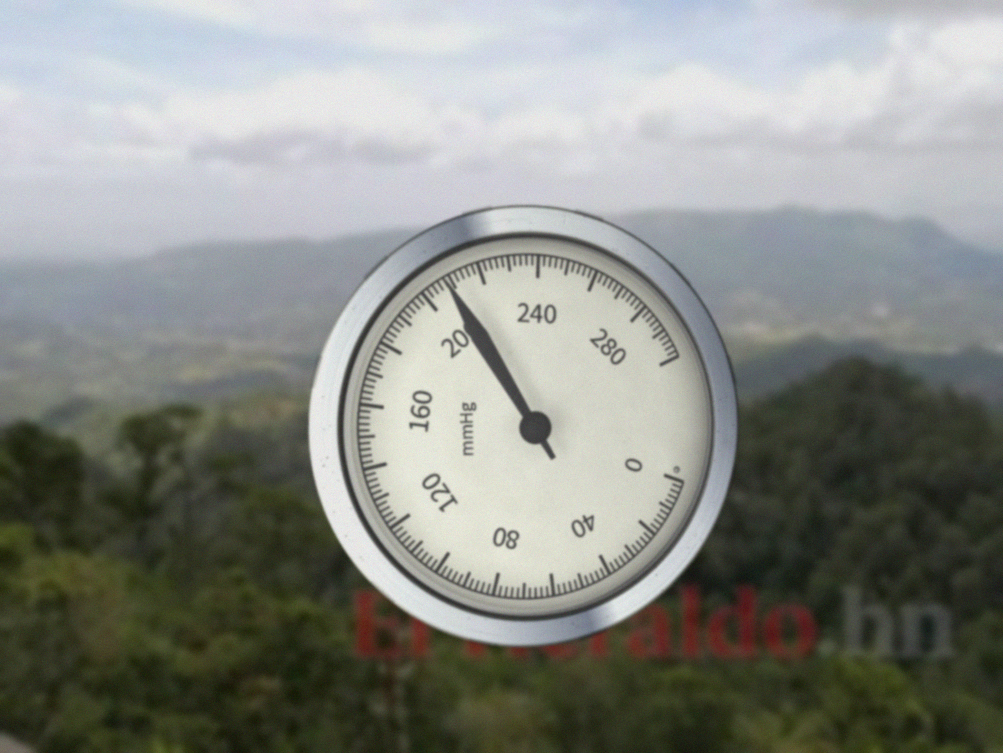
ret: 208
